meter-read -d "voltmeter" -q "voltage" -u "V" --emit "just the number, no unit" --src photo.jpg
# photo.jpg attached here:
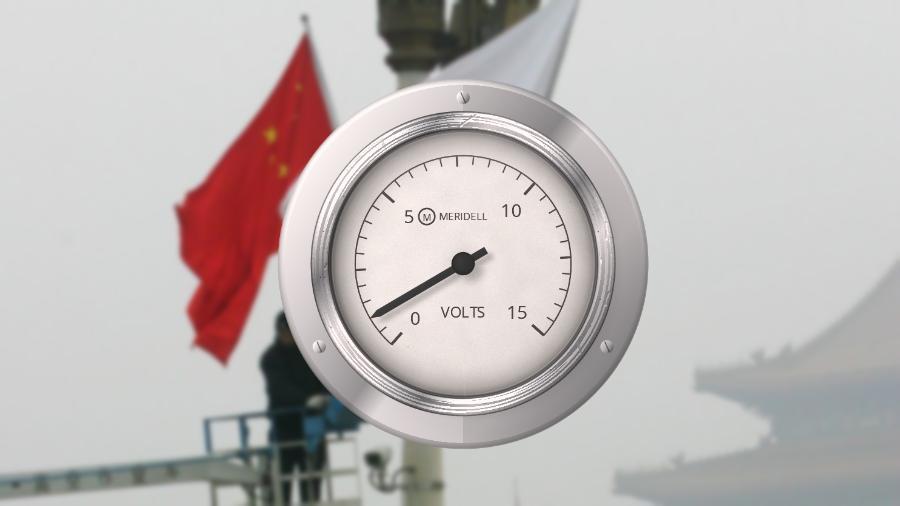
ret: 1
